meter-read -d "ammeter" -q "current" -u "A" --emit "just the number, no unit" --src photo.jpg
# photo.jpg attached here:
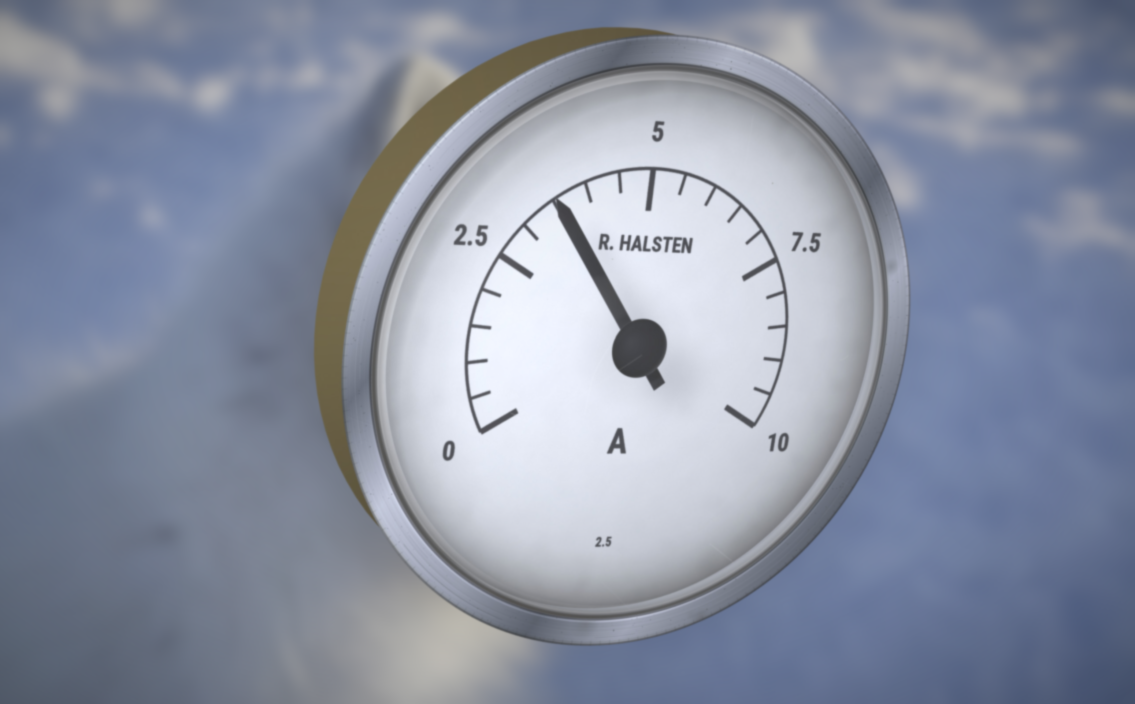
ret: 3.5
